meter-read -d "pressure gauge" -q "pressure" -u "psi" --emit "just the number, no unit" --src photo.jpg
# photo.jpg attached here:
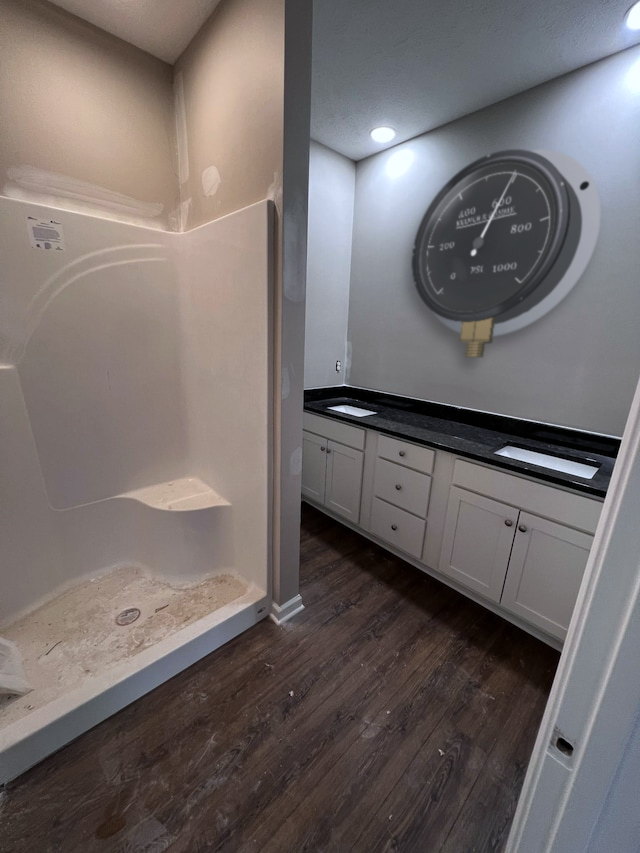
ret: 600
